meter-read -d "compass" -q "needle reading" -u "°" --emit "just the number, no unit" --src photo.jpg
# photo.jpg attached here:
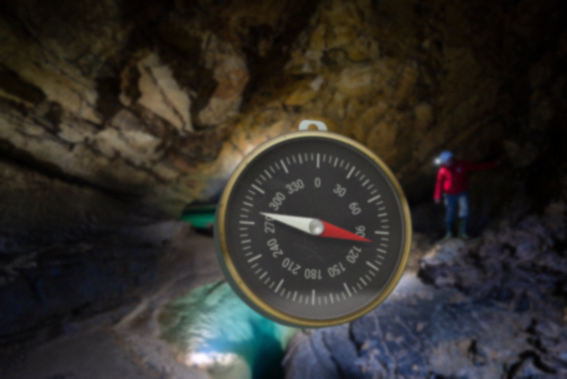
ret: 100
